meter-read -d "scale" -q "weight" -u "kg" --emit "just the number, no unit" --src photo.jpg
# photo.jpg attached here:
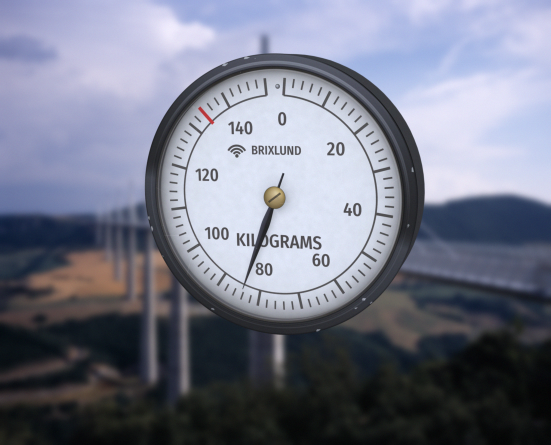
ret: 84
